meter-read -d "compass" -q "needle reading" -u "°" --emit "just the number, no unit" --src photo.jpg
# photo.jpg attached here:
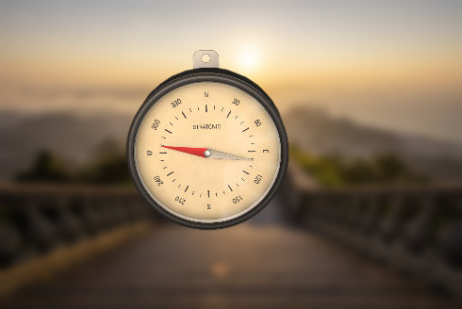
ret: 280
